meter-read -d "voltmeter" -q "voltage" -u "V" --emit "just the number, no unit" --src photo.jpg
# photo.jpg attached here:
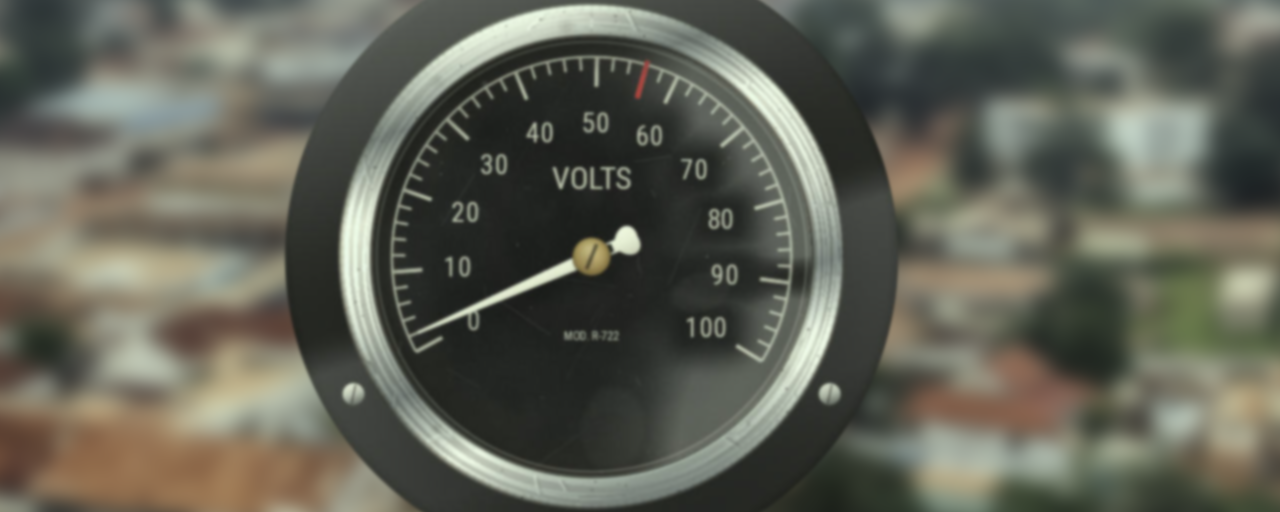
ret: 2
